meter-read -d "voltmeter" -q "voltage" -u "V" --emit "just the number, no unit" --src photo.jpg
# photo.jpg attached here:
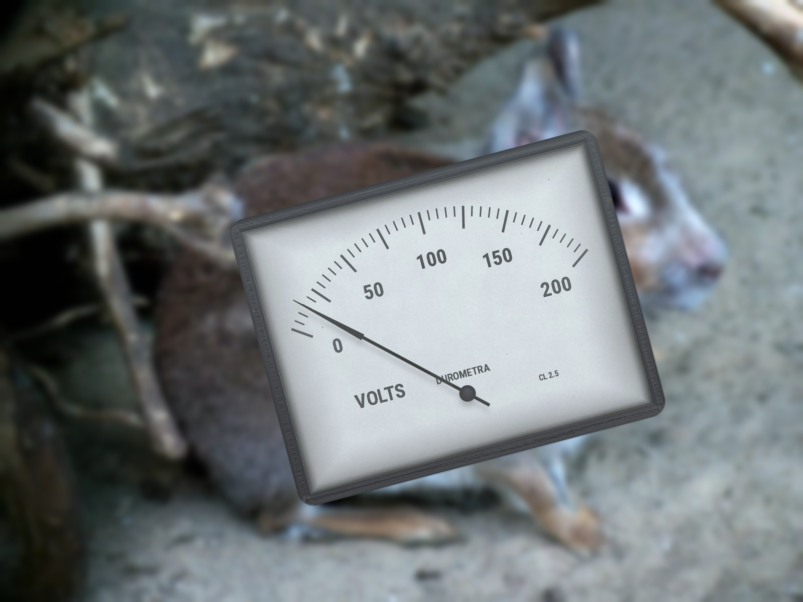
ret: 15
